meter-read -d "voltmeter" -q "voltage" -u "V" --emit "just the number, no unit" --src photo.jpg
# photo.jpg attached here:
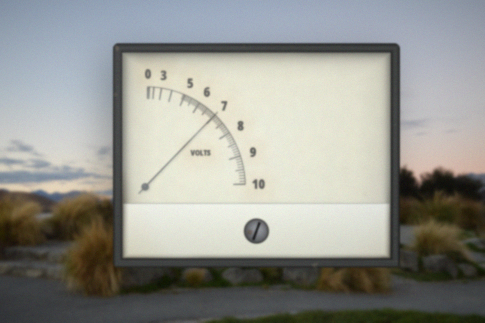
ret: 7
